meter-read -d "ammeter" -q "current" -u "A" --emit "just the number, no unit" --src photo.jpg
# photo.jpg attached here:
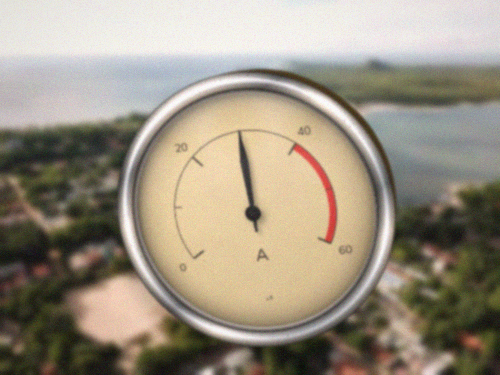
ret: 30
